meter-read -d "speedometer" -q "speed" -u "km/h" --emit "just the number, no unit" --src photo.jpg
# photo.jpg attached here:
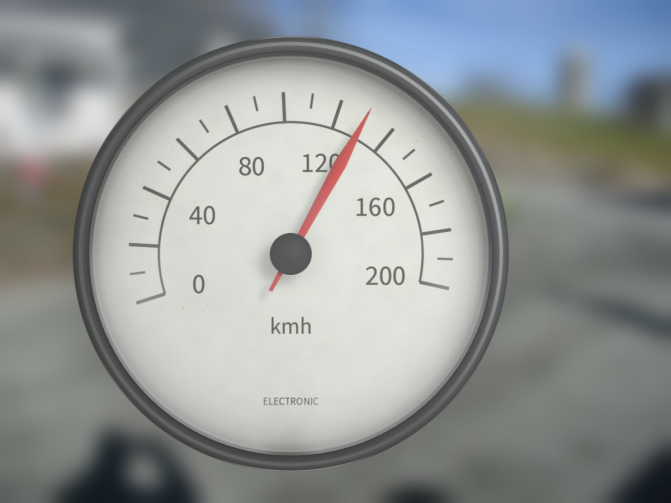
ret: 130
